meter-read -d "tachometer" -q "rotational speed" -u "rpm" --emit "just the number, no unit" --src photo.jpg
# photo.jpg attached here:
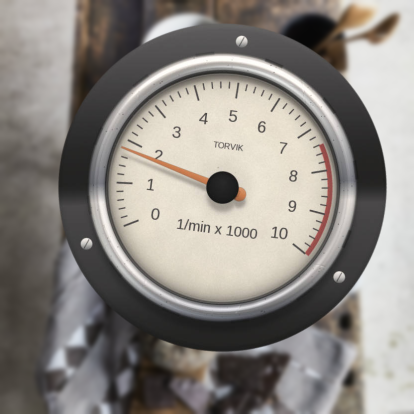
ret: 1800
